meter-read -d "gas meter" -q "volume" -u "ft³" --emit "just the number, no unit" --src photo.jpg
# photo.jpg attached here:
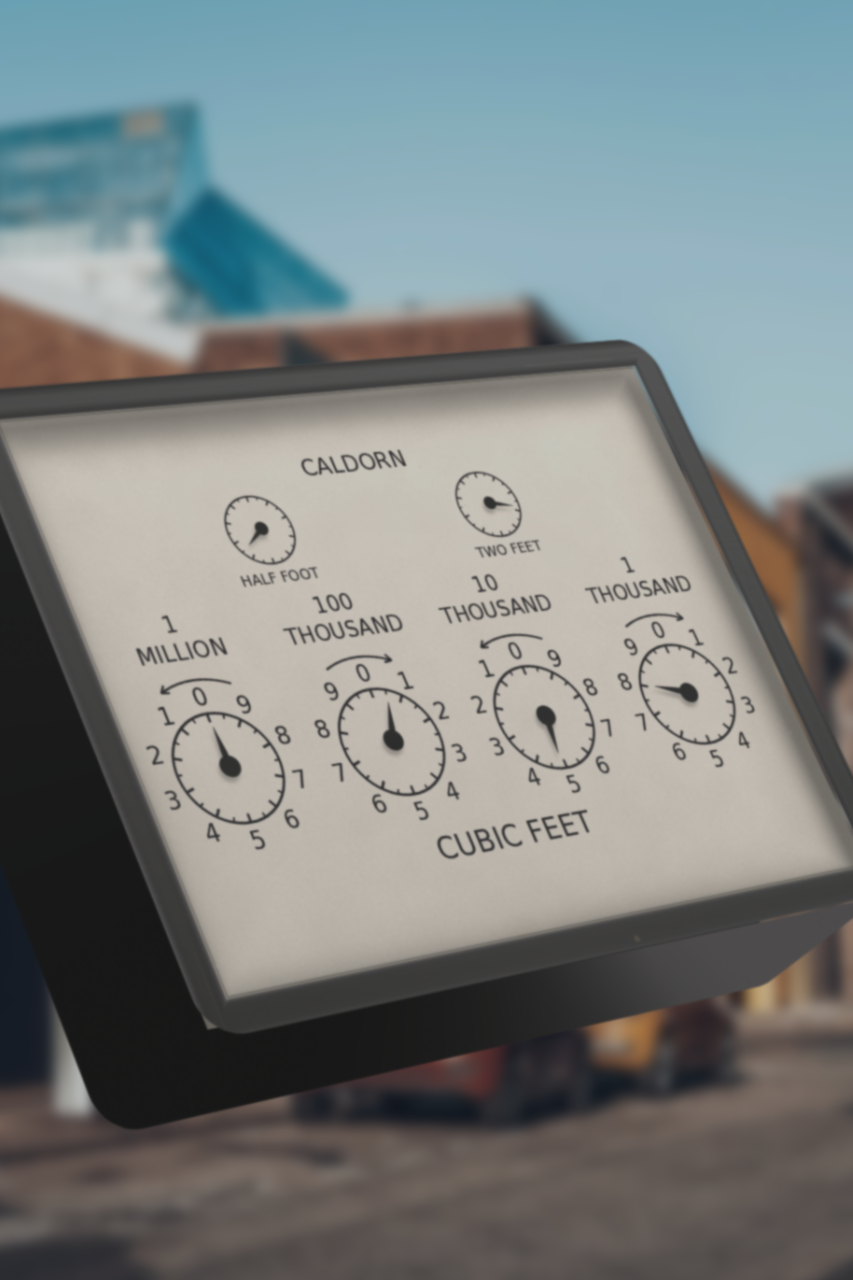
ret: 4800
